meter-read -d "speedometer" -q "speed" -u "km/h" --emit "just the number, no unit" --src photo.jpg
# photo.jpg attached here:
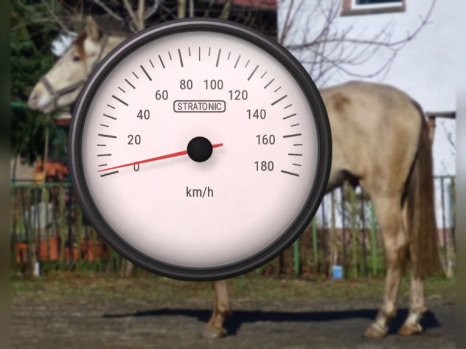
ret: 2.5
